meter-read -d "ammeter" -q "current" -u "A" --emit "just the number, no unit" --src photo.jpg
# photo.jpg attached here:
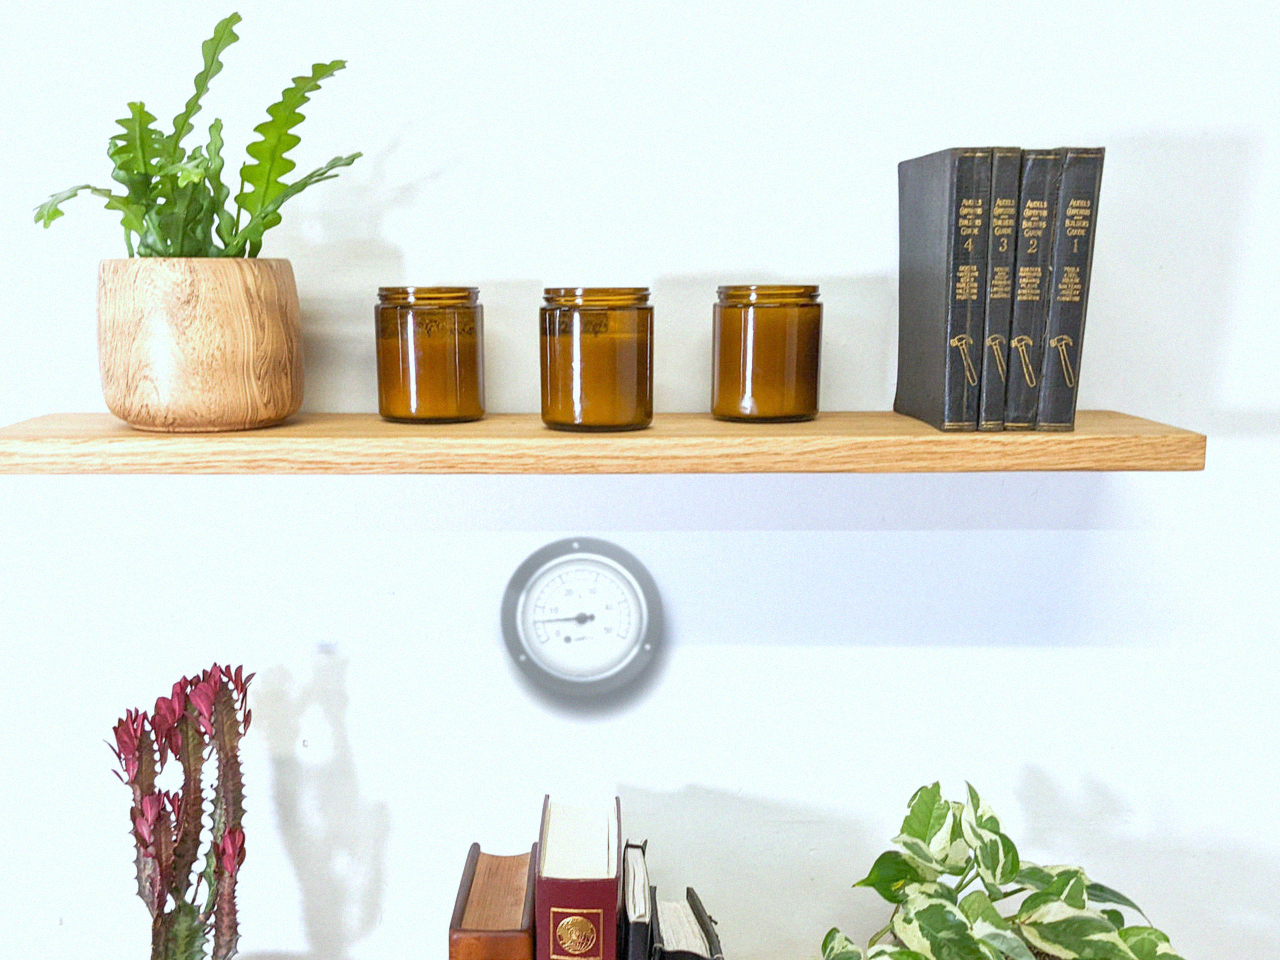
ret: 6
